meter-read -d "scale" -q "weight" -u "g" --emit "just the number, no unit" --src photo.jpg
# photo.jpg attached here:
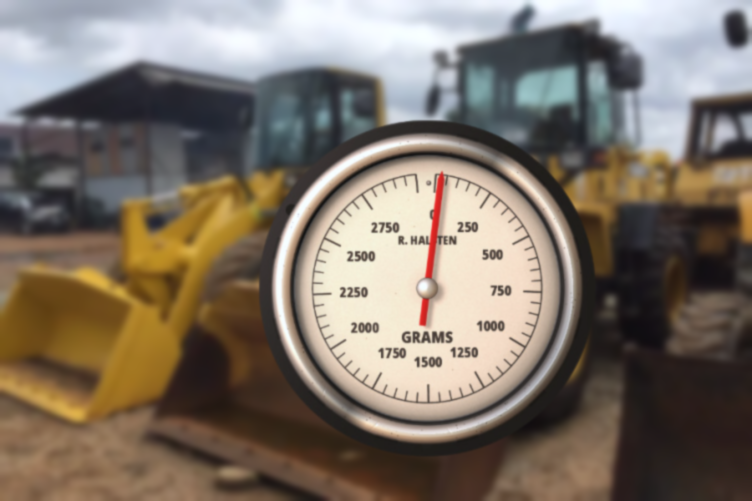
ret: 25
